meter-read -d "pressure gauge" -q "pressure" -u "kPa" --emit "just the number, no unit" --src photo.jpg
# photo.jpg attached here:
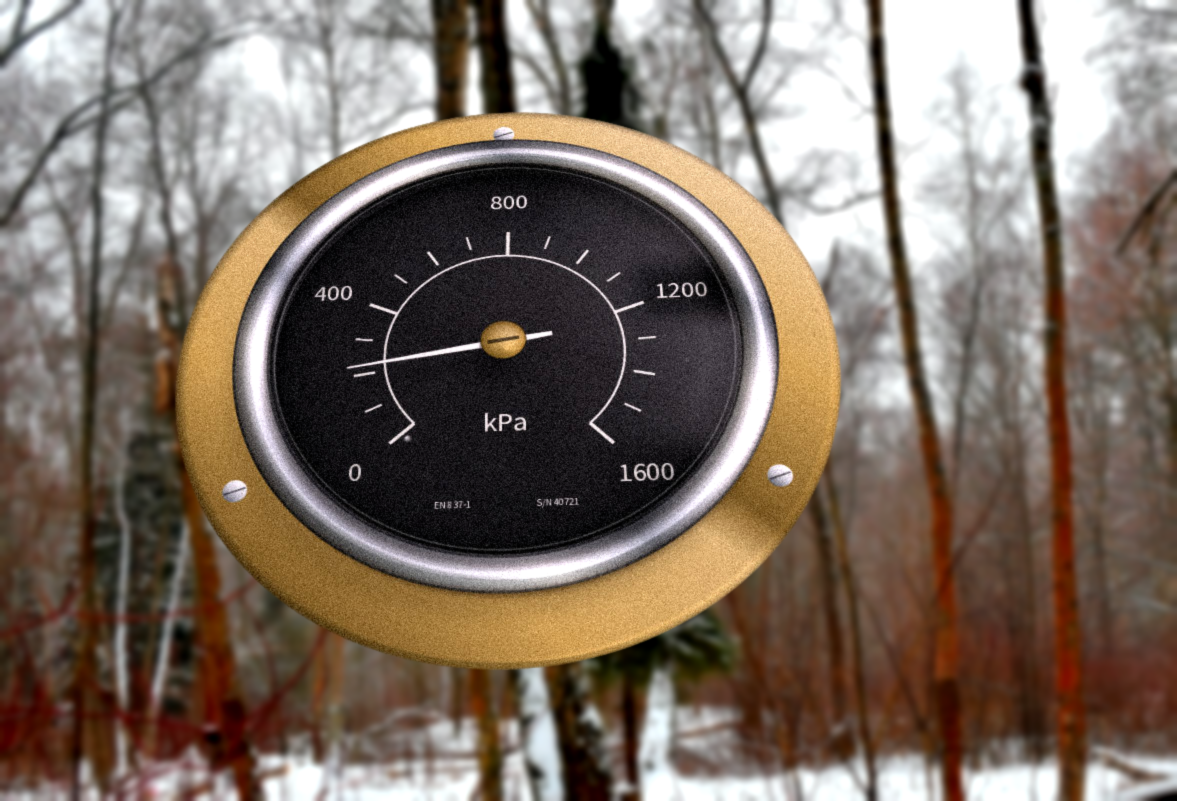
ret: 200
